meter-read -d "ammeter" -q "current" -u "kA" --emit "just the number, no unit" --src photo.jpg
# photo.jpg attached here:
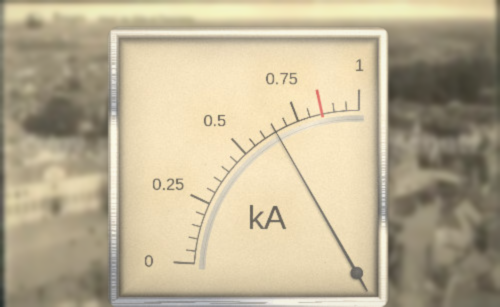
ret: 0.65
